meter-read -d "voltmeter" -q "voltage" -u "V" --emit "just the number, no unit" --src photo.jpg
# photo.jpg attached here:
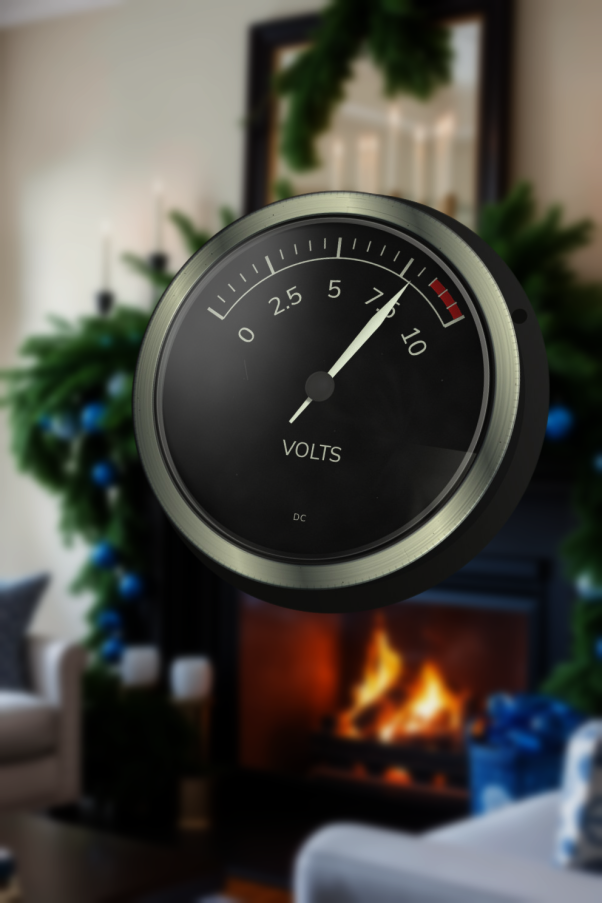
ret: 8
